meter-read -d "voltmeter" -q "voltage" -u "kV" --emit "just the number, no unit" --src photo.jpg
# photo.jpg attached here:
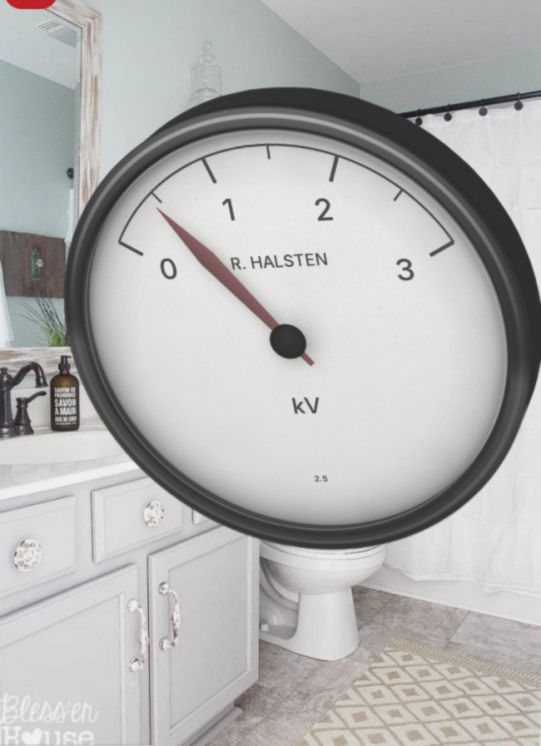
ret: 0.5
